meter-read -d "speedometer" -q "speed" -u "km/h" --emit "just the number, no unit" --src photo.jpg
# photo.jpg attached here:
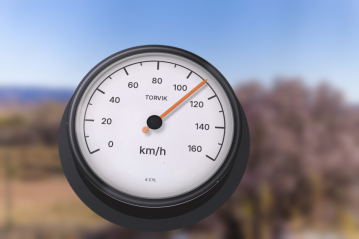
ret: 110
